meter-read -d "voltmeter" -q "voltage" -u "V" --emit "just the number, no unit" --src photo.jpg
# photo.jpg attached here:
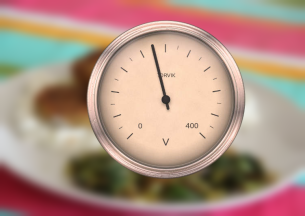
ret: 180
